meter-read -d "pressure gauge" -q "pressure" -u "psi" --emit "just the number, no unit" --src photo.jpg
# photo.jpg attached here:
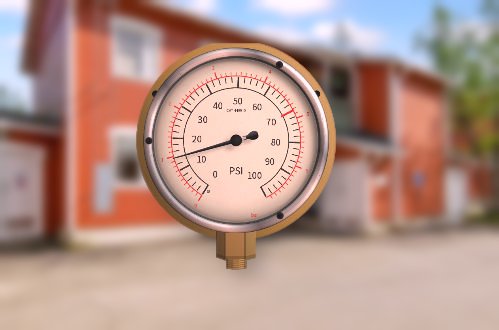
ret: 14
